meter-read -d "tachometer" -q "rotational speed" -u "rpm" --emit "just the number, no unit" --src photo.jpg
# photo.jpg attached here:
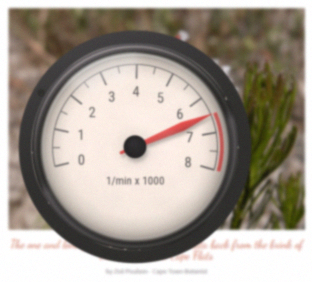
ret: 6500
